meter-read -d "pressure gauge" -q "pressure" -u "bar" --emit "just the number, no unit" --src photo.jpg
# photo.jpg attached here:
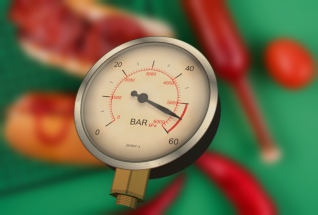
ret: 55
